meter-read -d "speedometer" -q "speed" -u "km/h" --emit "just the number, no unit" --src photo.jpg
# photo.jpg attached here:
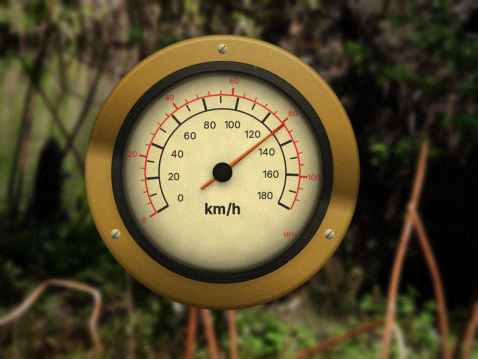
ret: 130
